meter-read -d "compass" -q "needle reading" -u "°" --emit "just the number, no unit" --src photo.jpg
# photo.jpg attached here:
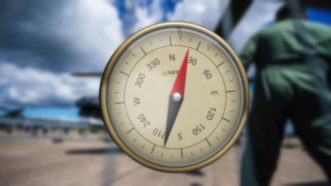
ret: 20
